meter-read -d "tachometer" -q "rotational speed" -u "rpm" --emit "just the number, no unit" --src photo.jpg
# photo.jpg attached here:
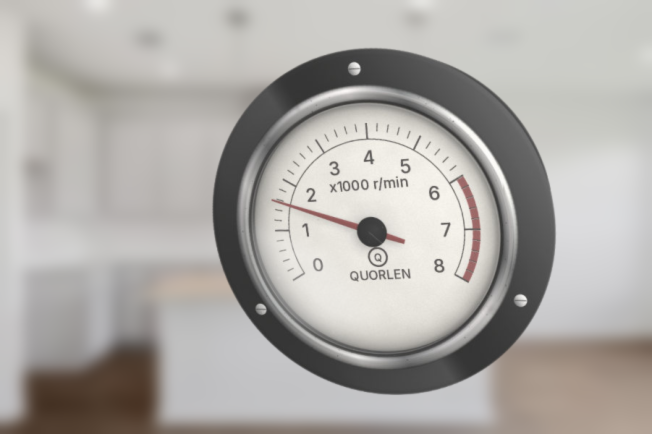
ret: 1600
